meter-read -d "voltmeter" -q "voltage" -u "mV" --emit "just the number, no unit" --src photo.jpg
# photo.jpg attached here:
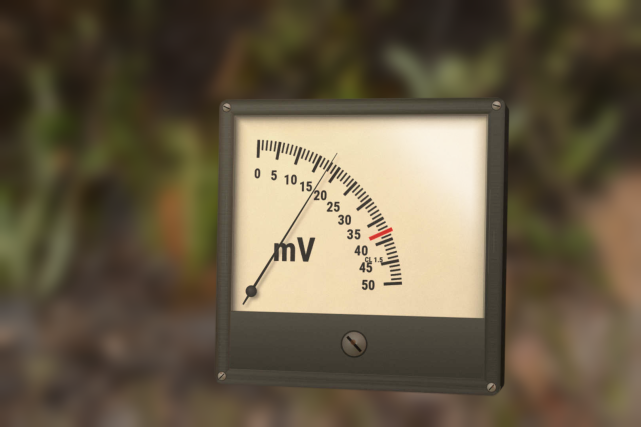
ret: 18
